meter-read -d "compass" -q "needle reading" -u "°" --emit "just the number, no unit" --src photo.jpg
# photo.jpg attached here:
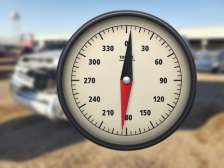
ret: 185
